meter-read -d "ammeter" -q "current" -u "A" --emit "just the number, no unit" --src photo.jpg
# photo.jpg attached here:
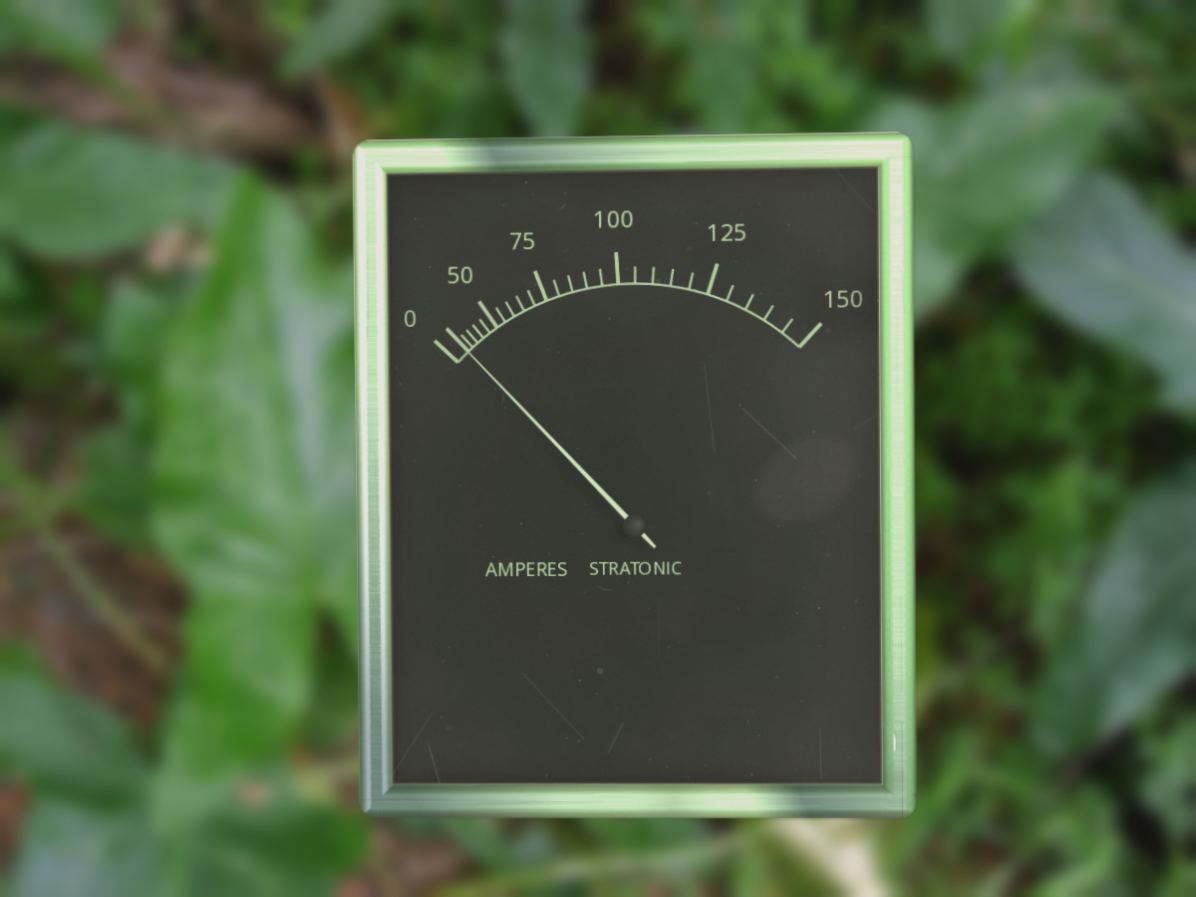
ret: 25
